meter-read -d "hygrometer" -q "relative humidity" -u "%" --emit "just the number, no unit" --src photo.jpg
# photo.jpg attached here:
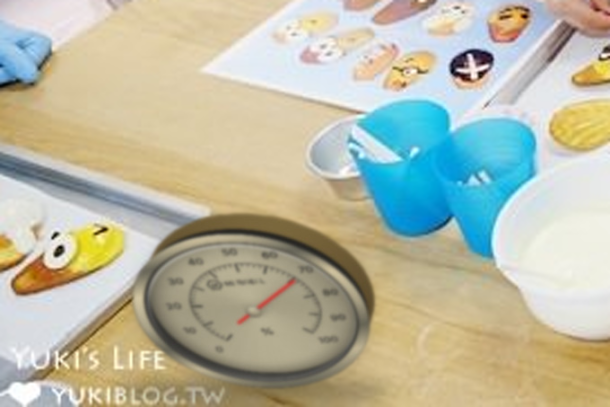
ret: 70
